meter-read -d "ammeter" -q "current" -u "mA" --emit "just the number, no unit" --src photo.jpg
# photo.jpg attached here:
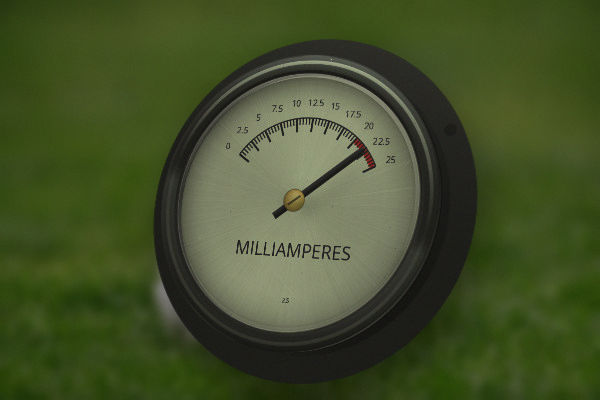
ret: 22.5
